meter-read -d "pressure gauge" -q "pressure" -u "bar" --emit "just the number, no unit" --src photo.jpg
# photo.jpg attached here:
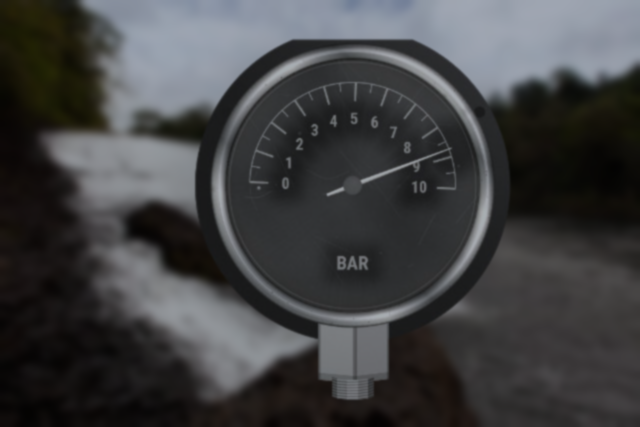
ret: 8.75
